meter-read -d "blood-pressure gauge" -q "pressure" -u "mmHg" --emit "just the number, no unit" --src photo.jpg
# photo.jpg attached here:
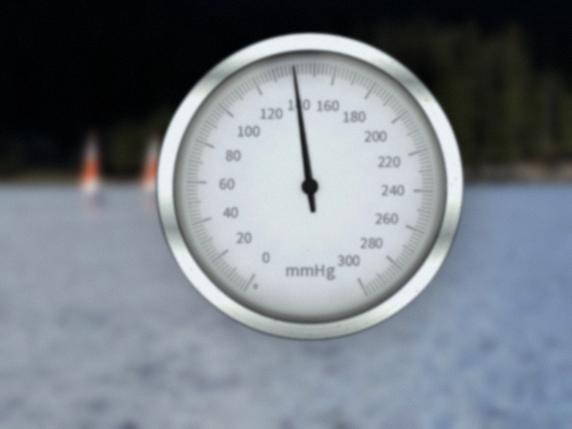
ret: 140
